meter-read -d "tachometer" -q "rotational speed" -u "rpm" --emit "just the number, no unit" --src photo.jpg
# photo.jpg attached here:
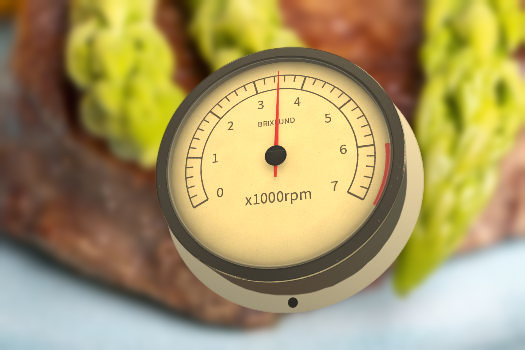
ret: 3500
